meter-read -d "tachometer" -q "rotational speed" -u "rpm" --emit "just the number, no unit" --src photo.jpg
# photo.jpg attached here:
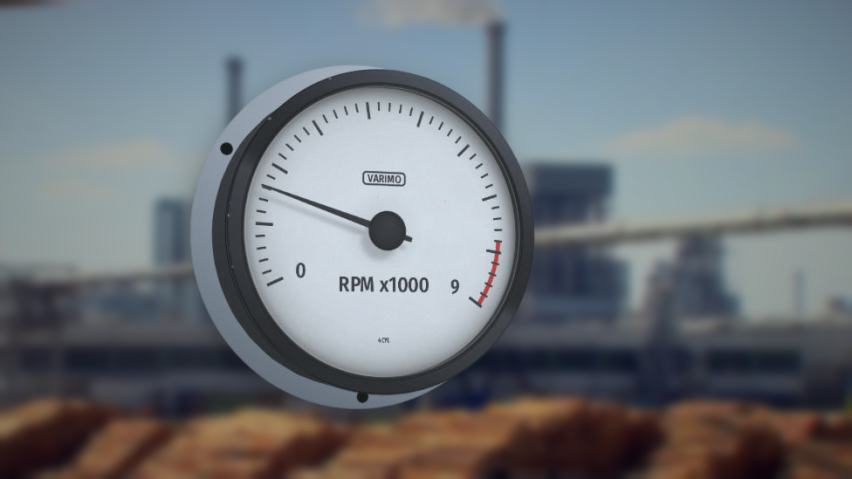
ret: 1600
